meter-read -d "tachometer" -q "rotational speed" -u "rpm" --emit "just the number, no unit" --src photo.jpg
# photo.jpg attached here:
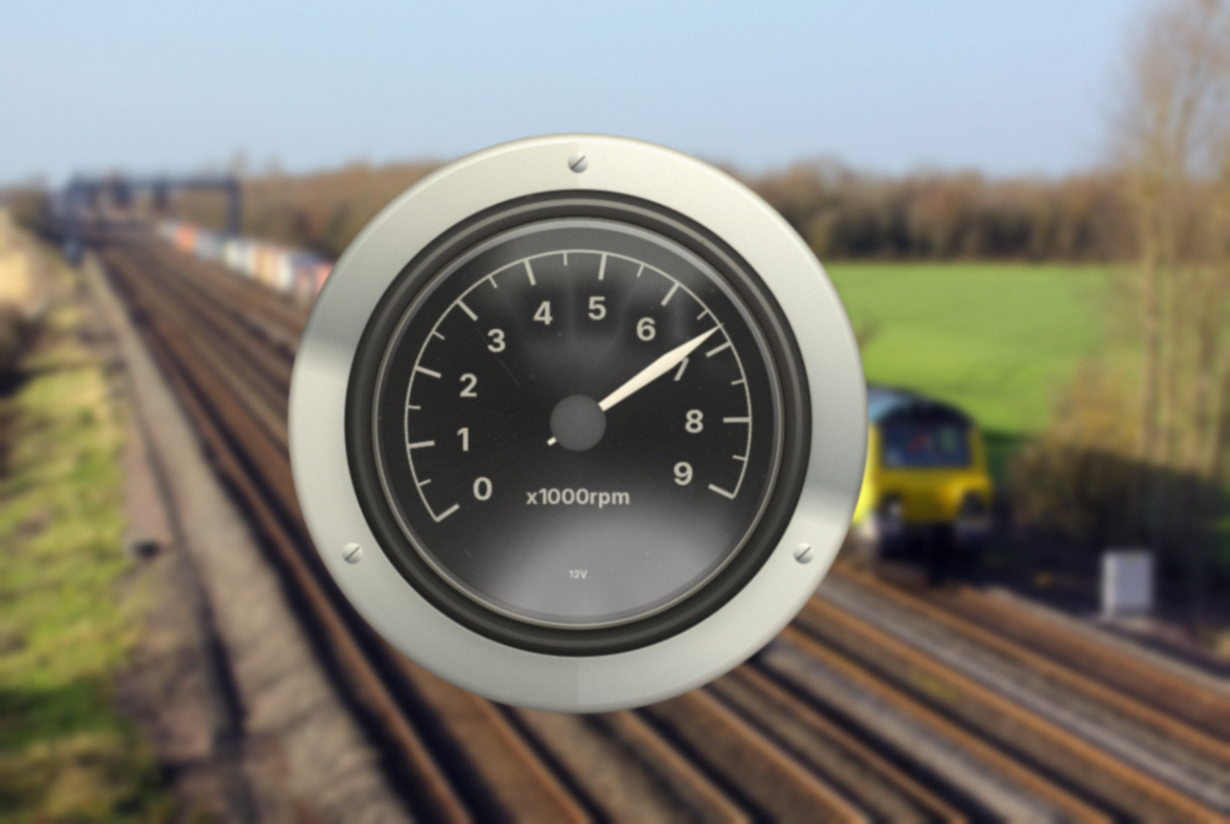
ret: 6750
